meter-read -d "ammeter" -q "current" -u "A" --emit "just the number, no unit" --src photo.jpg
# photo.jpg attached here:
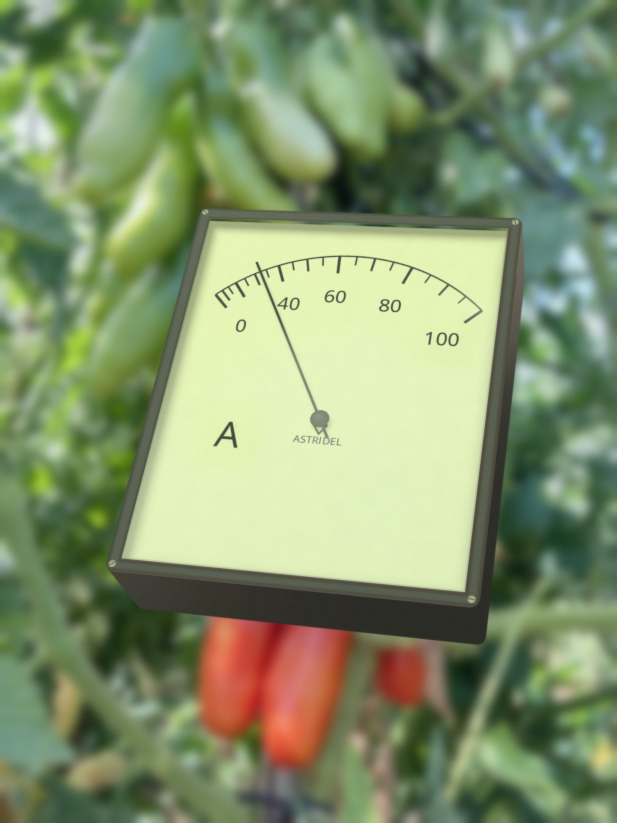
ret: 32.5
